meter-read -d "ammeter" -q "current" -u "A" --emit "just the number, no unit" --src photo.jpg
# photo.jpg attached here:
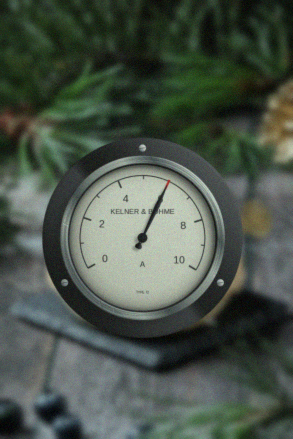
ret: 6
